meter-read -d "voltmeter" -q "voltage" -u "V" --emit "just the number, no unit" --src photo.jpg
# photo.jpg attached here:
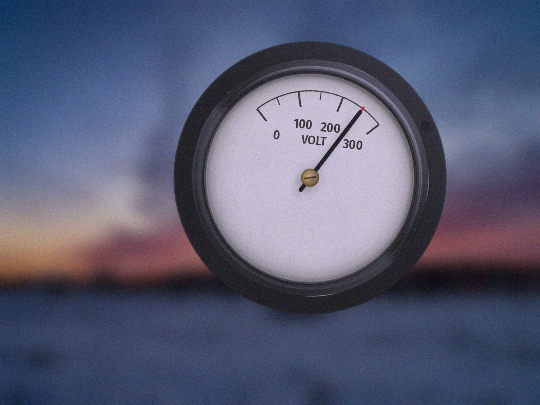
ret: 250
